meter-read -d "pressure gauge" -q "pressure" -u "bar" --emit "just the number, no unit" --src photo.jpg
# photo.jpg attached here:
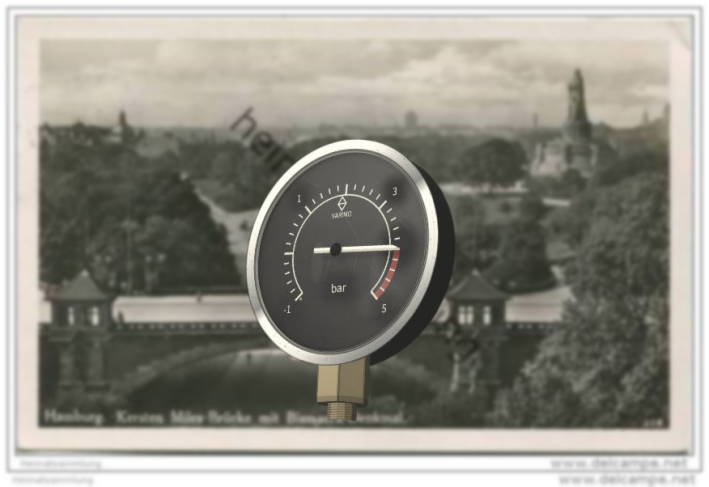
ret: 4
